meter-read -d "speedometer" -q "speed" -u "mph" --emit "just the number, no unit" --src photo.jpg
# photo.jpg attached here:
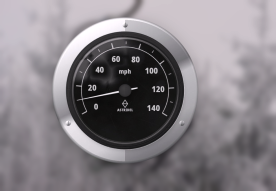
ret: 10
